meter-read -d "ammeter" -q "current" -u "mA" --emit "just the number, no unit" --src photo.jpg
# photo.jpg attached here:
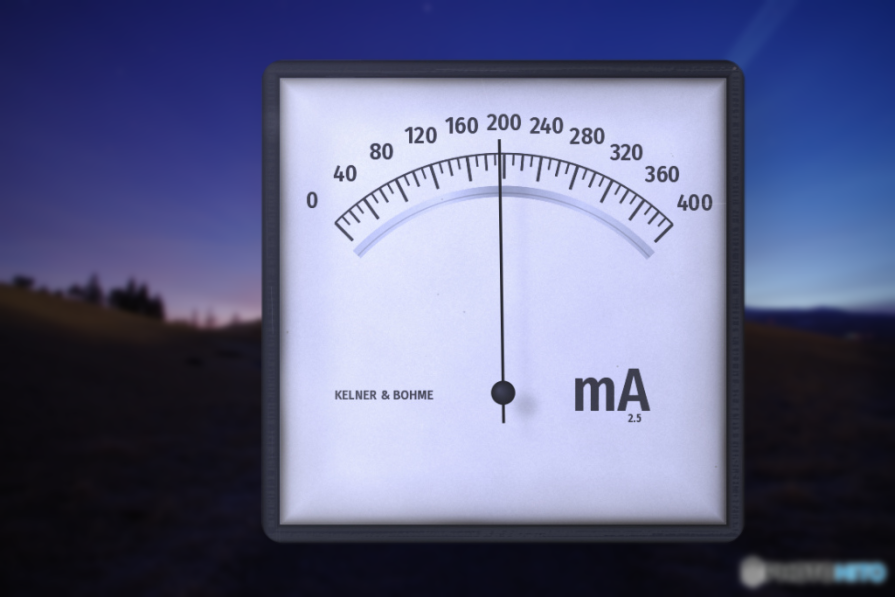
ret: 195
